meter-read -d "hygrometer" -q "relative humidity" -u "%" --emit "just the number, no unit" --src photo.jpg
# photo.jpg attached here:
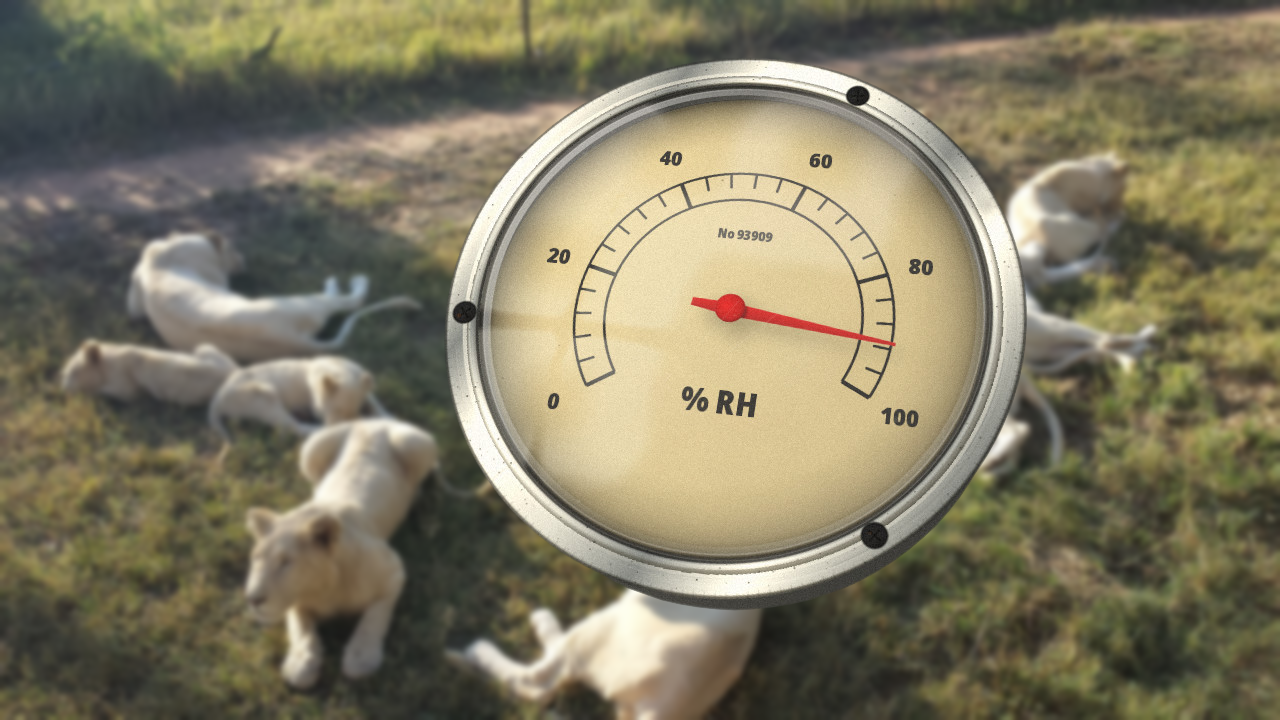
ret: 92
